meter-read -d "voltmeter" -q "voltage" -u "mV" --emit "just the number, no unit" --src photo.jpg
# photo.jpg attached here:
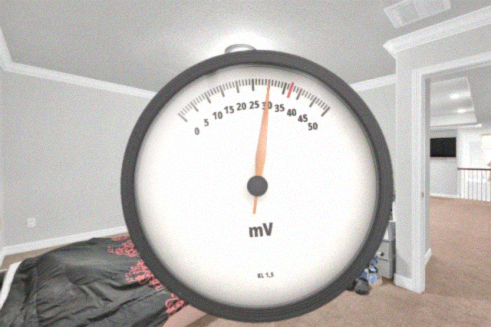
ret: 30
